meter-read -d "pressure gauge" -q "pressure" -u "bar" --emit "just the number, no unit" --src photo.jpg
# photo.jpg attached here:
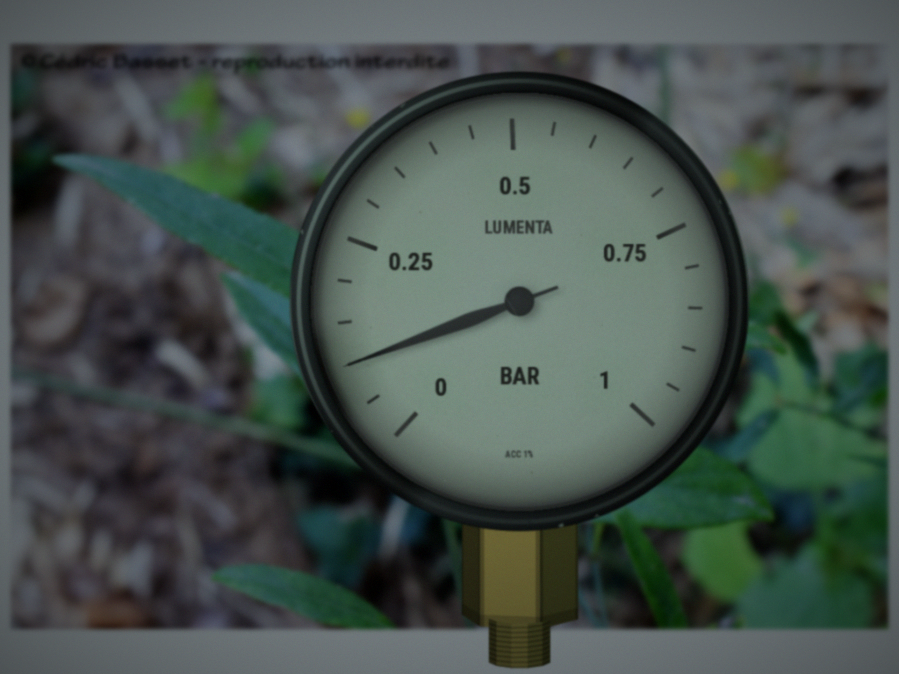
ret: 0.1
